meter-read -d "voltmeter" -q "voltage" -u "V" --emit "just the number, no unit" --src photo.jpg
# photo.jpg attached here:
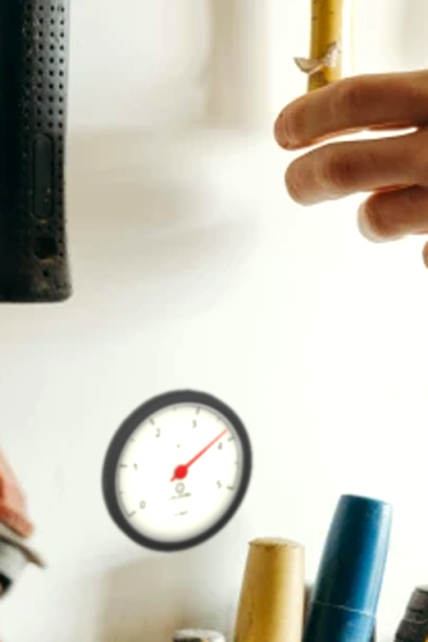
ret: 3.75
